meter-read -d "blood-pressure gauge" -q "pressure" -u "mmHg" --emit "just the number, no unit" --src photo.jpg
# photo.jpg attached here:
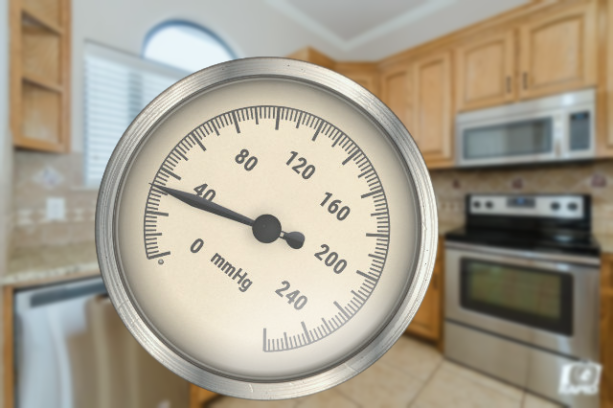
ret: 32
